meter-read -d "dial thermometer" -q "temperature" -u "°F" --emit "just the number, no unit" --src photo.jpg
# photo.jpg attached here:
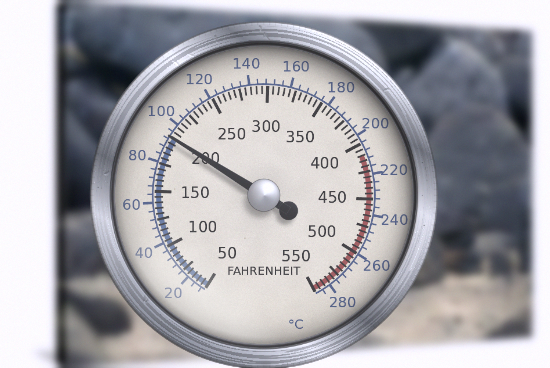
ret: 200
